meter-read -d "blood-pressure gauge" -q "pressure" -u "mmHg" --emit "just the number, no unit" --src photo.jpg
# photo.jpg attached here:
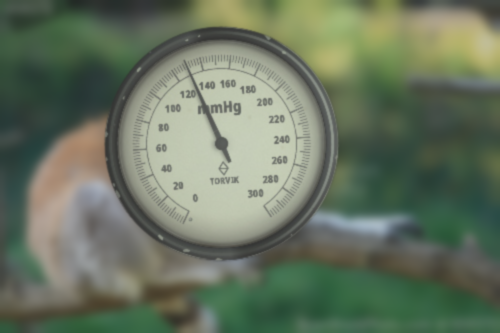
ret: 130
